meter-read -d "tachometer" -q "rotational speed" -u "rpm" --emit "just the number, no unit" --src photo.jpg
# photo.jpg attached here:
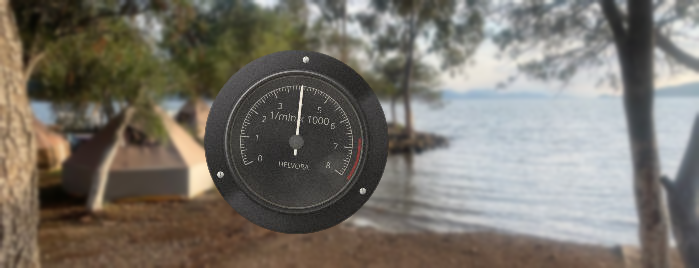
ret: 4000
